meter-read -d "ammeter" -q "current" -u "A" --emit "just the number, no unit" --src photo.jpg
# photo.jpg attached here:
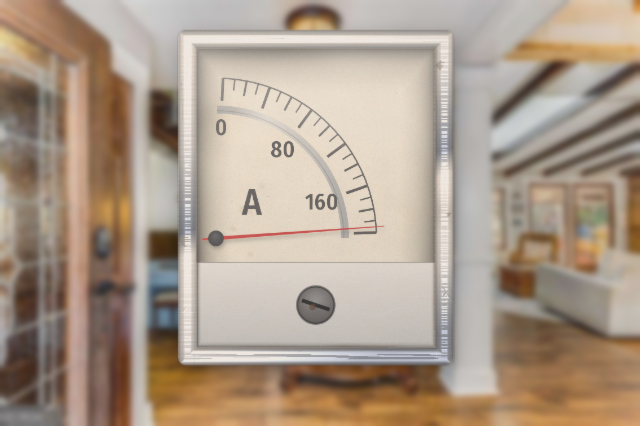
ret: 195
